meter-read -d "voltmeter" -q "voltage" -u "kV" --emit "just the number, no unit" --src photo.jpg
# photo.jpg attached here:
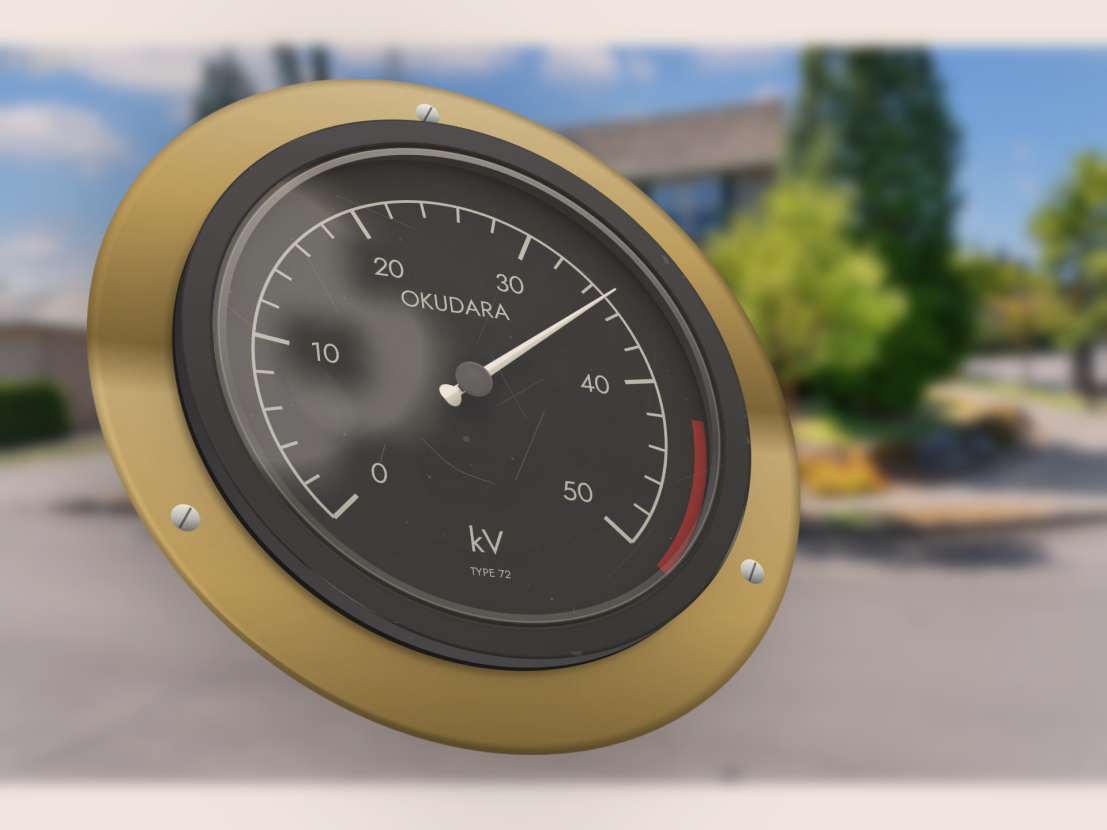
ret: 35
